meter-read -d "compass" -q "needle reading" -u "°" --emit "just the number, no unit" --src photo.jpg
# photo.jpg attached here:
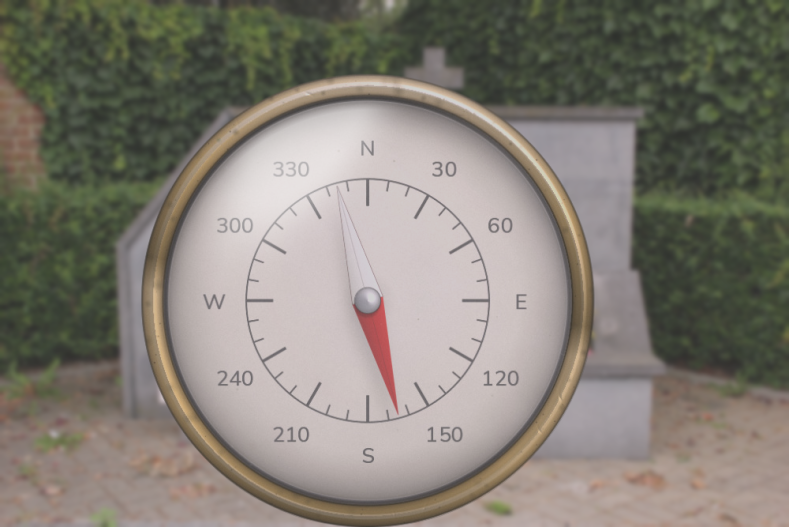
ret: 165
